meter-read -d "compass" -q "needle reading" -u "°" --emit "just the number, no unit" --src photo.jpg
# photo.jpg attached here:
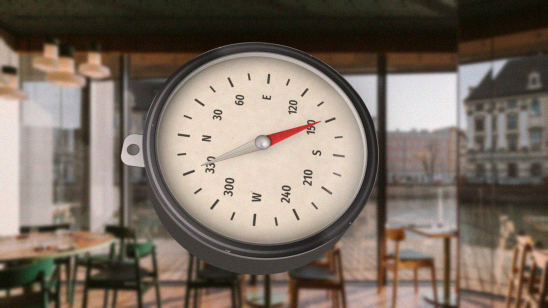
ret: 150
